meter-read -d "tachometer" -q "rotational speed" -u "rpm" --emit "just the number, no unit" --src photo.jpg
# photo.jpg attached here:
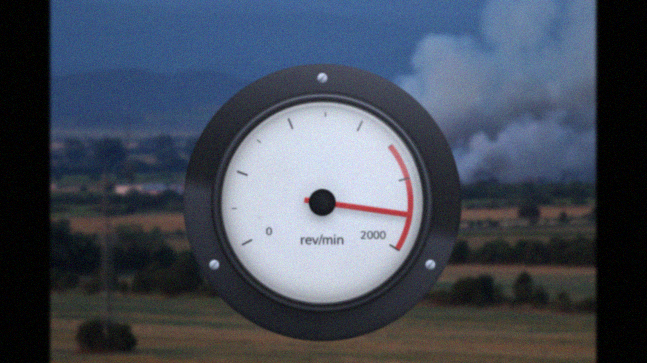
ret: 1800
